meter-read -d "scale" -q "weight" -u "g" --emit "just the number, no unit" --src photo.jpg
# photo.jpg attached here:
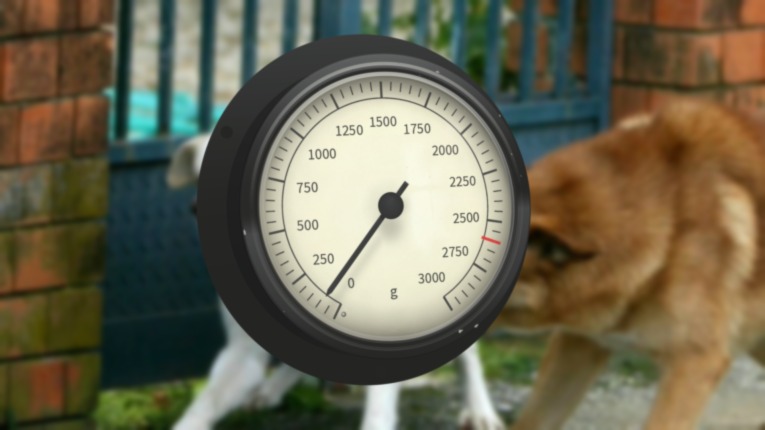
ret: 100
